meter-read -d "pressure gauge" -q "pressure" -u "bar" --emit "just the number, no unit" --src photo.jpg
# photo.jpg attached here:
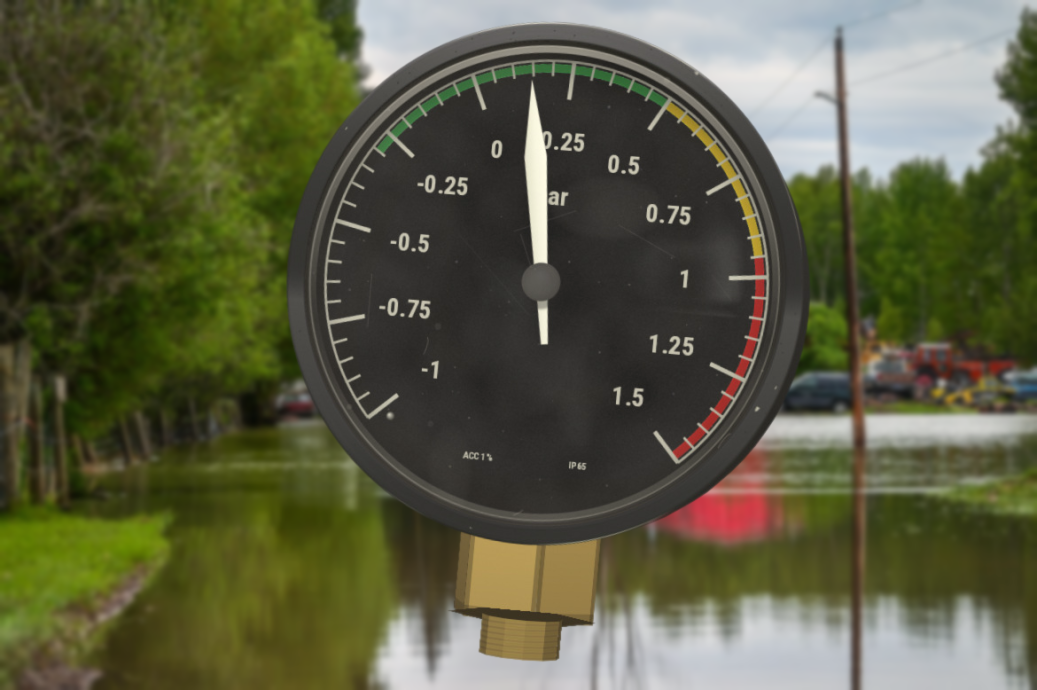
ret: 0.15
